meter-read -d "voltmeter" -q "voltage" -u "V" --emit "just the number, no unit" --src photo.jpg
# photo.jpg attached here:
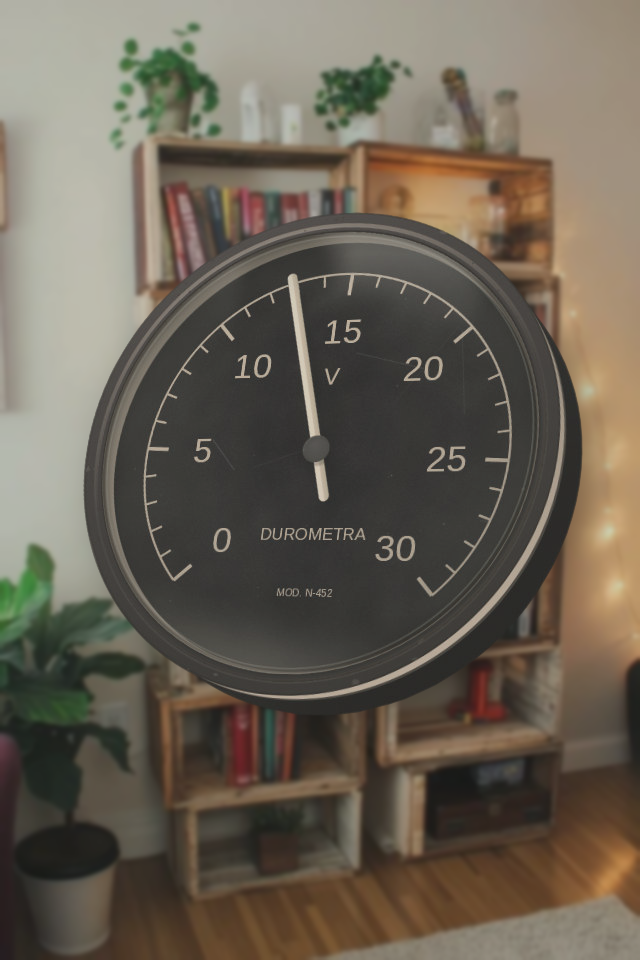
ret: 13
